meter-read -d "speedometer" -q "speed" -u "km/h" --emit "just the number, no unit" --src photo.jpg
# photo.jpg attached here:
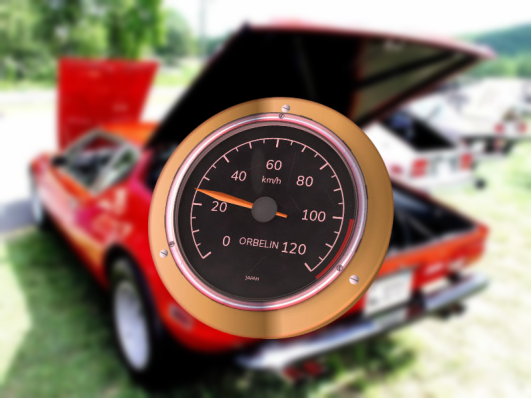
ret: 25
